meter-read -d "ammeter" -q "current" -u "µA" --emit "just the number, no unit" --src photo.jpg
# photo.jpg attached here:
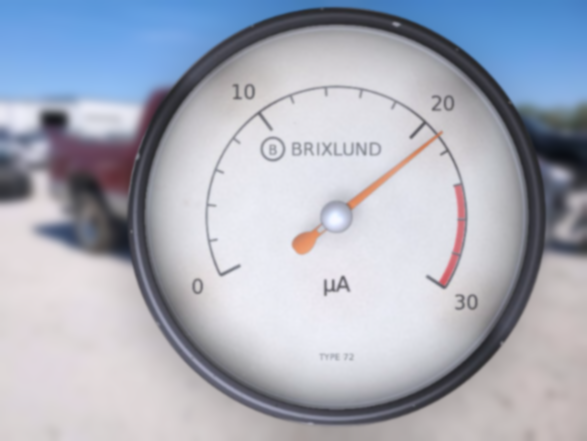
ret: 21
